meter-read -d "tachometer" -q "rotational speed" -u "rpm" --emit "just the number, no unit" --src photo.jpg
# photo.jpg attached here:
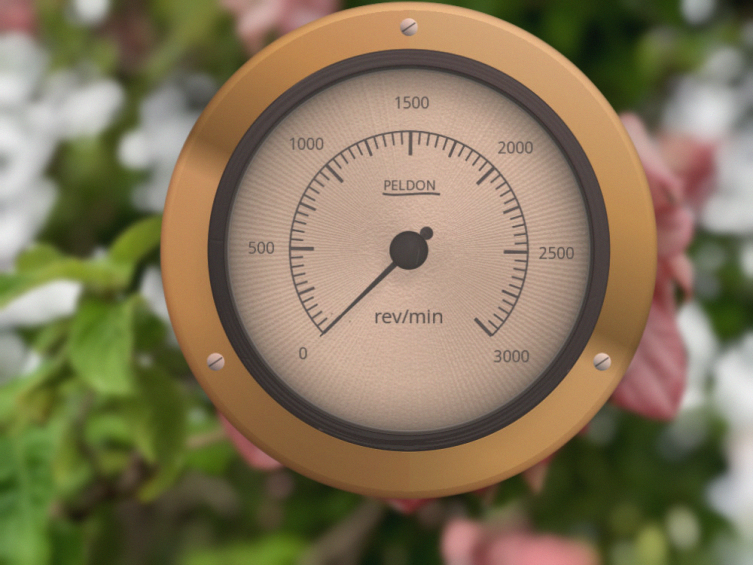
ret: 0
